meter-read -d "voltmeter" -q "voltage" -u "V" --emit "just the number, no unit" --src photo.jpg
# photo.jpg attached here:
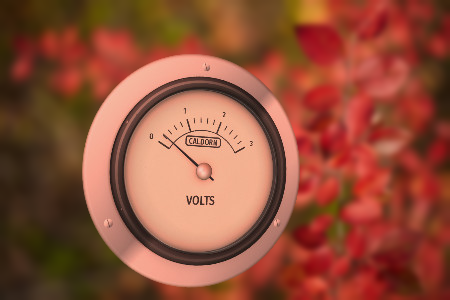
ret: 0.2
